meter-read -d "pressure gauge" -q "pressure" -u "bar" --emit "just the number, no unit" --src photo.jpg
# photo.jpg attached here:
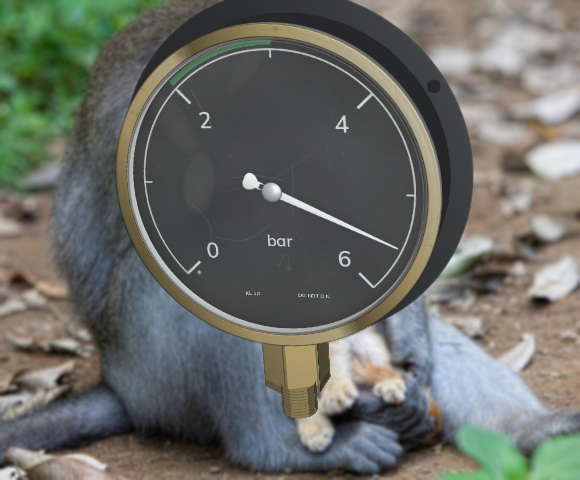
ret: 5.5
